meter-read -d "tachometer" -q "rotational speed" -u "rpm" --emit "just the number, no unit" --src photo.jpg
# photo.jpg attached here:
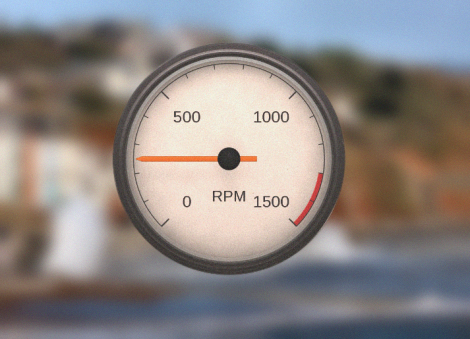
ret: 250
